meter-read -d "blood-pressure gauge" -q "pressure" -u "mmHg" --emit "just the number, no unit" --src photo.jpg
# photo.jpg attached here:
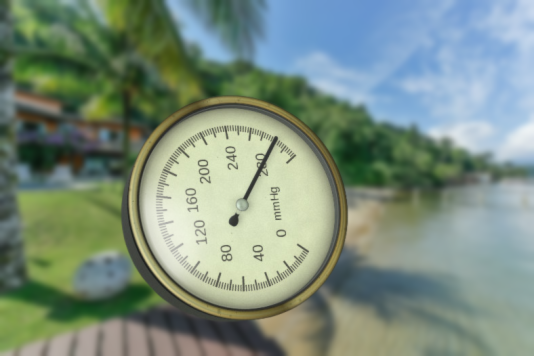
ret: 280
